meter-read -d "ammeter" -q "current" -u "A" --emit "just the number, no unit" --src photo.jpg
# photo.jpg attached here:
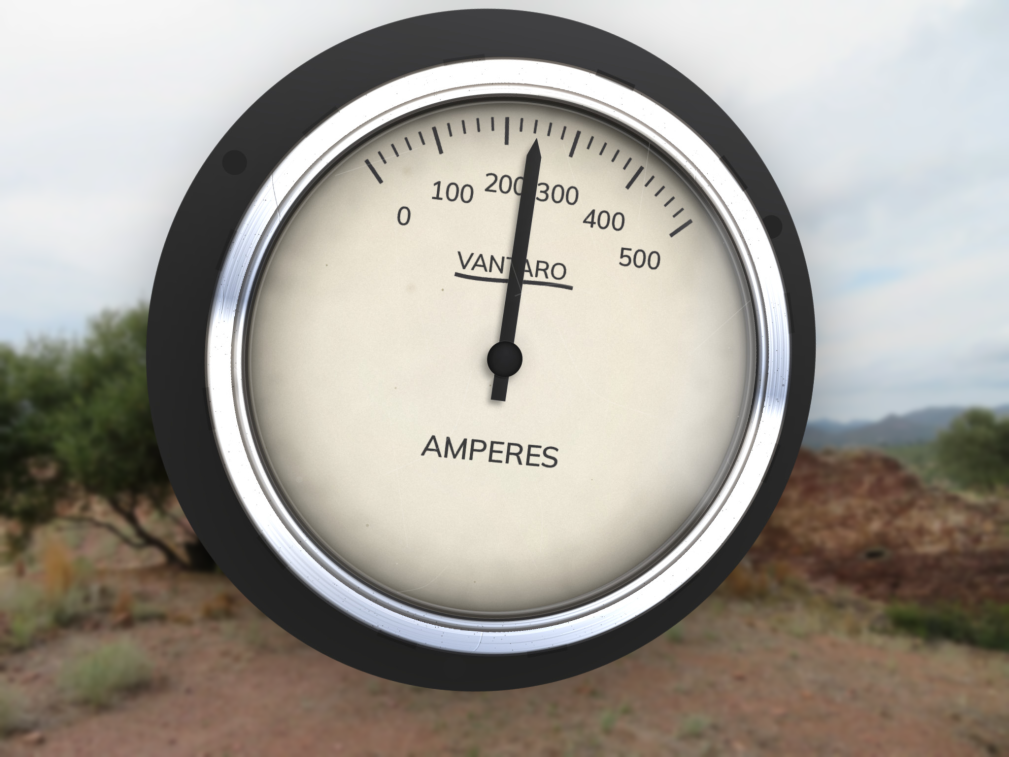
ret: 240
